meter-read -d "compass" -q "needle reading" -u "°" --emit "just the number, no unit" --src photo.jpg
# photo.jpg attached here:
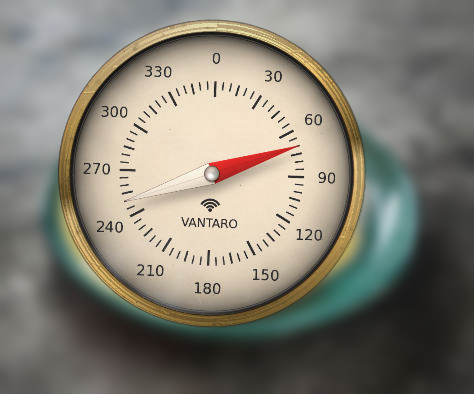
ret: 70
